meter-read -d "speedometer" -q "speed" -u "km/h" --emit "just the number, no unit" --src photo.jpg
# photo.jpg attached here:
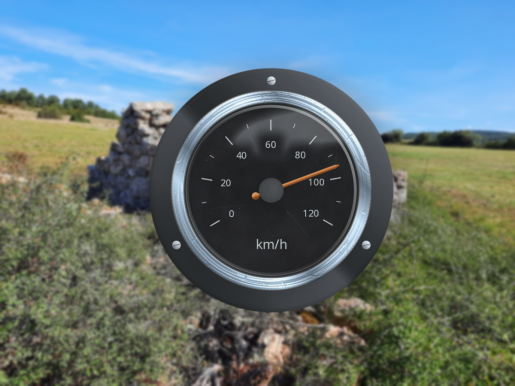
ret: 95
